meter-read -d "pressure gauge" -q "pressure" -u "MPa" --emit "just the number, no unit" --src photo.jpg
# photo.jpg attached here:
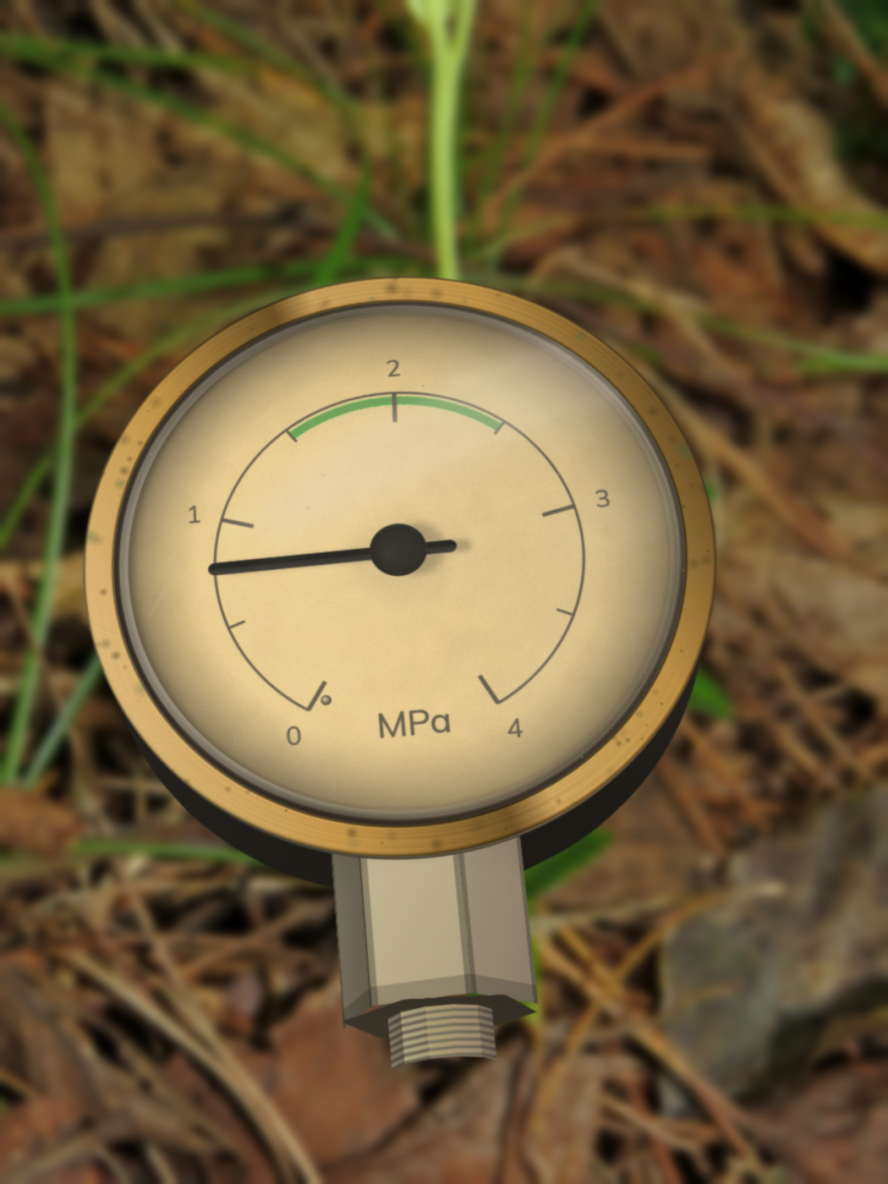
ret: 0.75
